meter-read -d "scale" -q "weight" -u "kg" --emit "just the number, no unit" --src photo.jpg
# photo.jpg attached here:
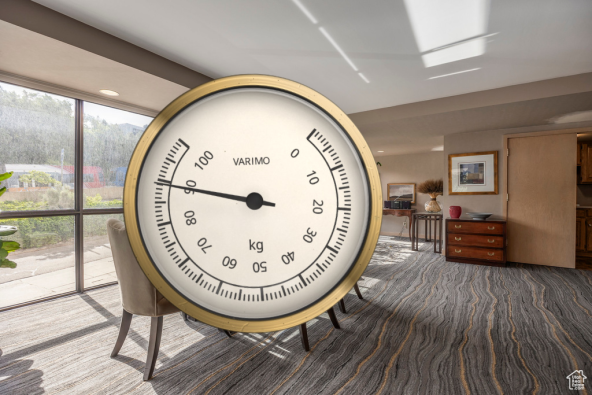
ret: 89
